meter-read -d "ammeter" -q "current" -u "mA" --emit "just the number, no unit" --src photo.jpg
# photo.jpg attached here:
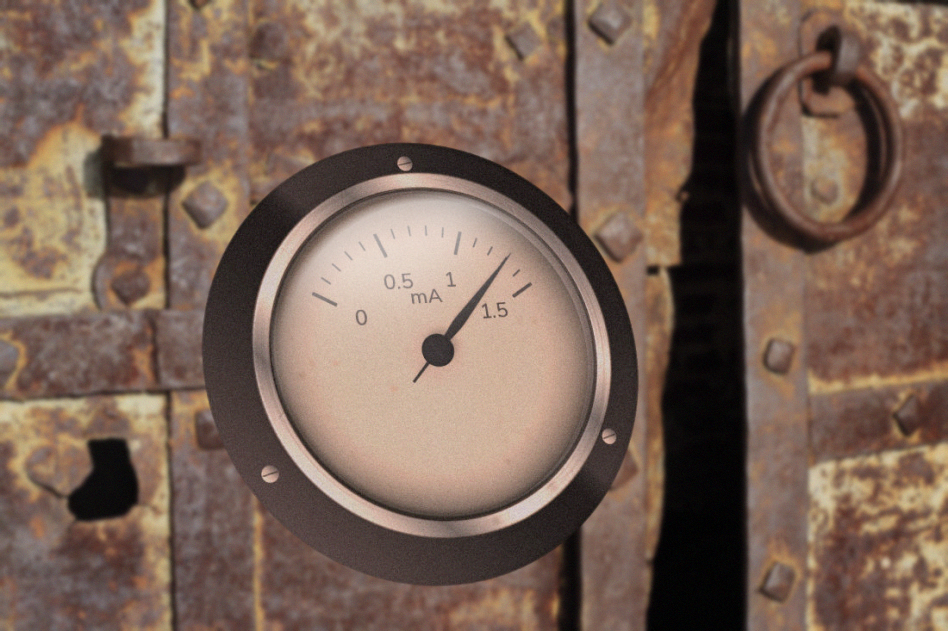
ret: 1.3
